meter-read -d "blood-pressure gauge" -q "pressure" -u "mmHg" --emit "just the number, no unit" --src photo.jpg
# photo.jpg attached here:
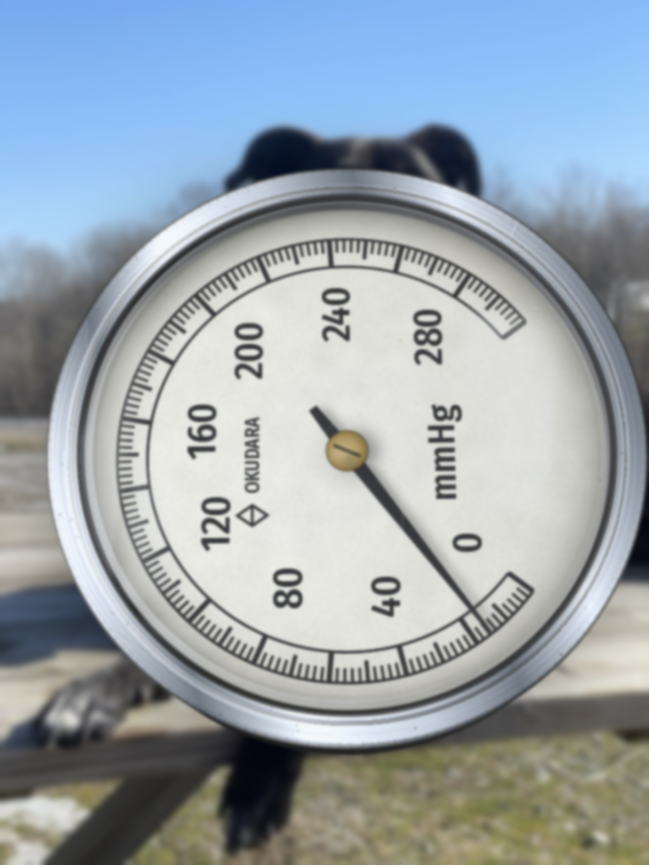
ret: 16
